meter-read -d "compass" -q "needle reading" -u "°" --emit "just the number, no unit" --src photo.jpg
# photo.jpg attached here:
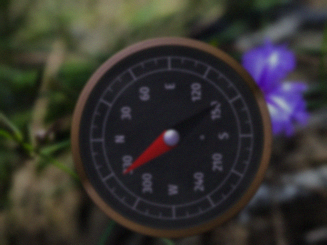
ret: 325
